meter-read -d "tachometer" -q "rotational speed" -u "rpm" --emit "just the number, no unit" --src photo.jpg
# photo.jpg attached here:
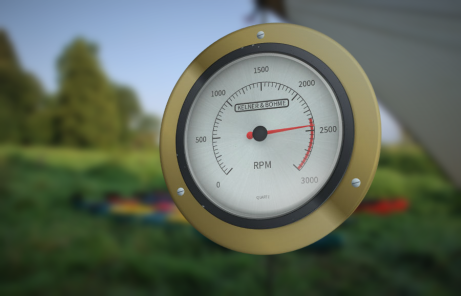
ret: 2450
